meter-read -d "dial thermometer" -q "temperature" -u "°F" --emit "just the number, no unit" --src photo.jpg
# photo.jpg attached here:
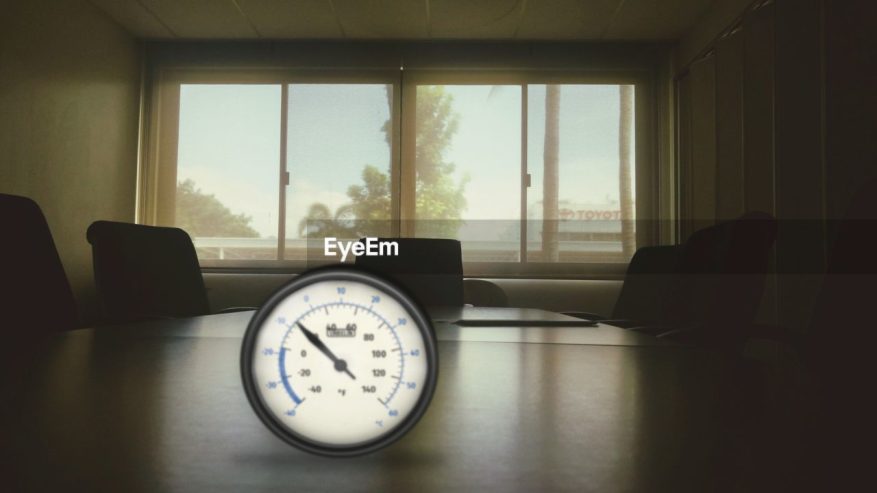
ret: 20
